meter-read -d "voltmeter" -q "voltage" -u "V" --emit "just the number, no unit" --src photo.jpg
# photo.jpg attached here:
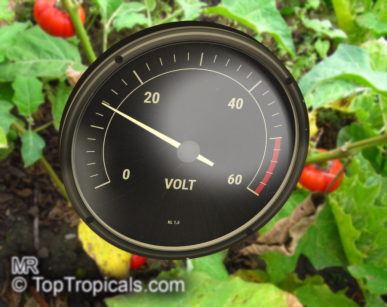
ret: 14
